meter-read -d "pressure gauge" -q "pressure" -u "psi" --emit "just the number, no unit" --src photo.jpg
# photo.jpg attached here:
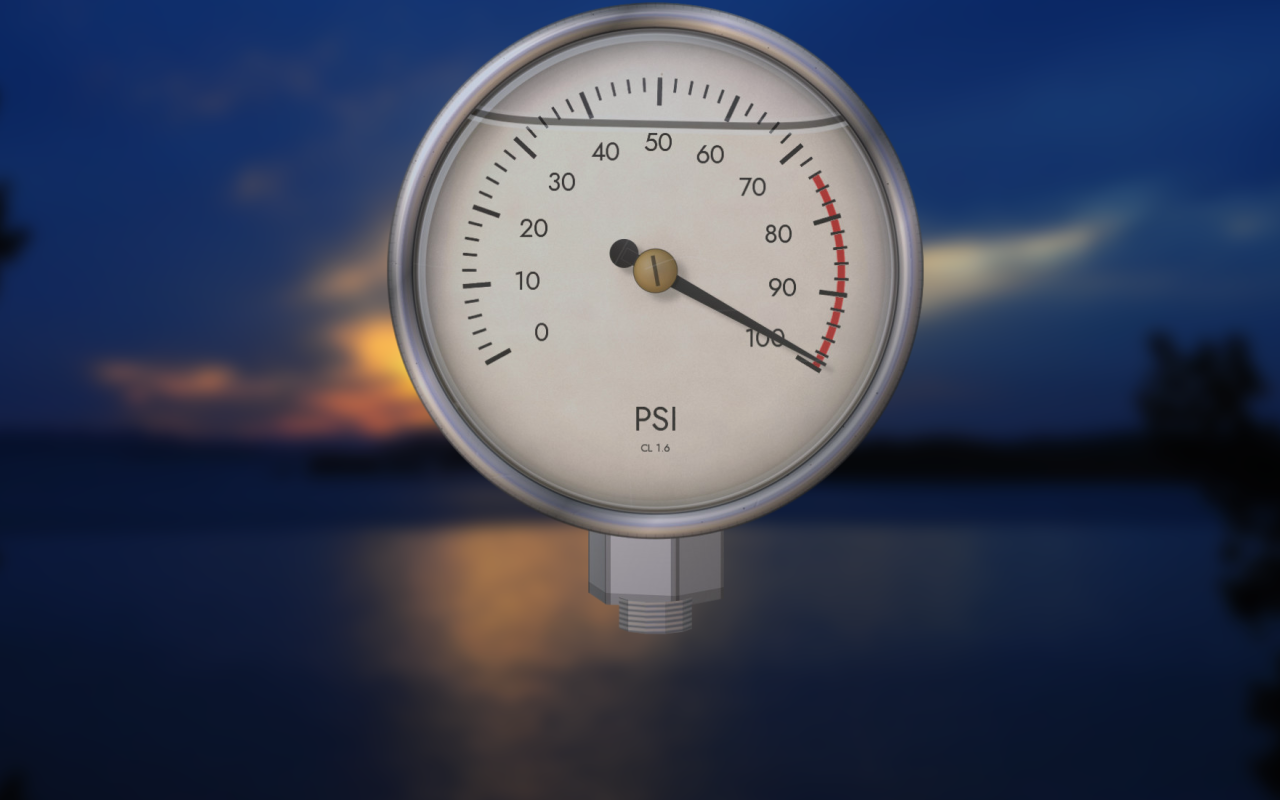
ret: 99
